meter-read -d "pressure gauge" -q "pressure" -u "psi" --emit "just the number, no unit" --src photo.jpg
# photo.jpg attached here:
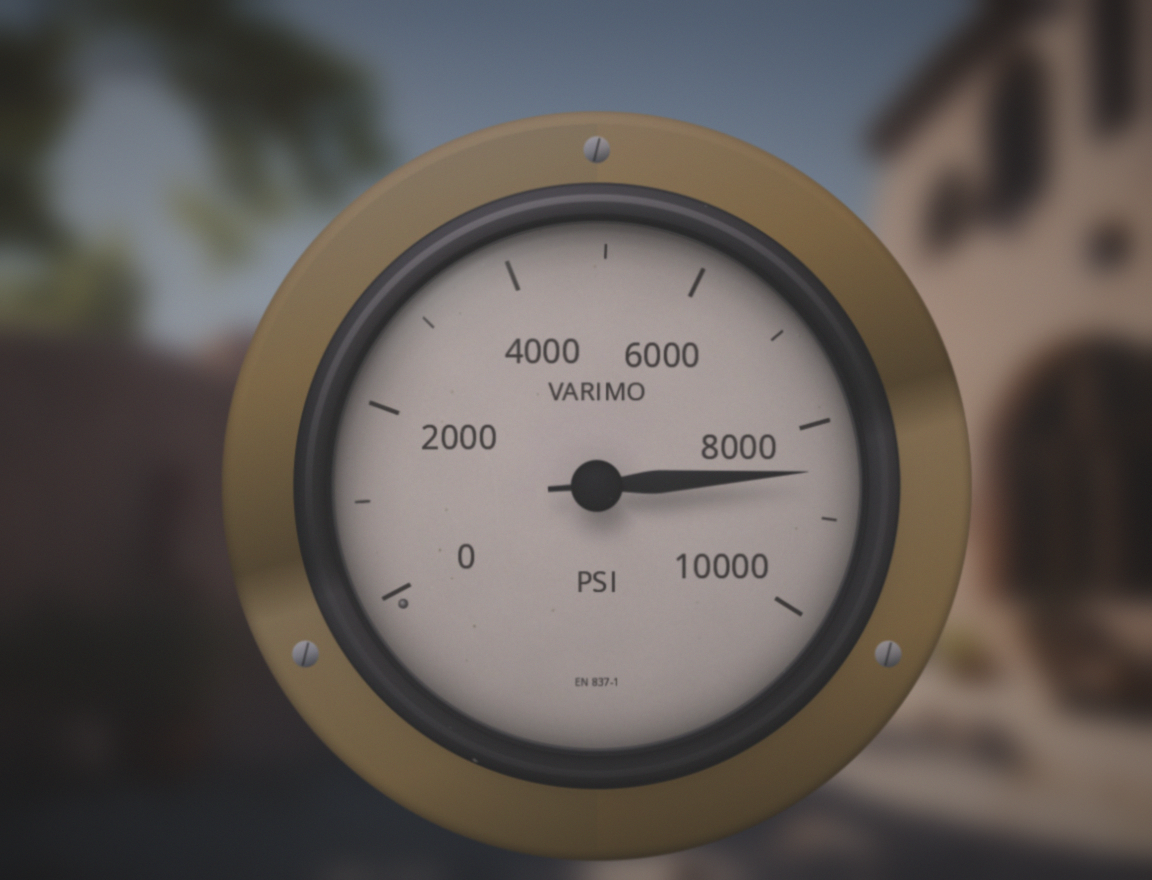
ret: 8500
